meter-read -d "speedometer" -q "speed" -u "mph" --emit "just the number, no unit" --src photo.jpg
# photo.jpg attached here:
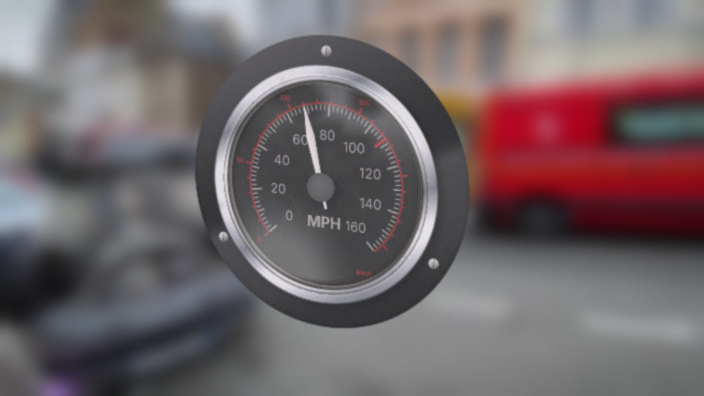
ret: 70
